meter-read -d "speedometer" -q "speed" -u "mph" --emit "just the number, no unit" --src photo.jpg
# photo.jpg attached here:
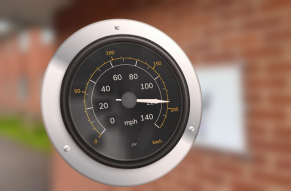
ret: 120
